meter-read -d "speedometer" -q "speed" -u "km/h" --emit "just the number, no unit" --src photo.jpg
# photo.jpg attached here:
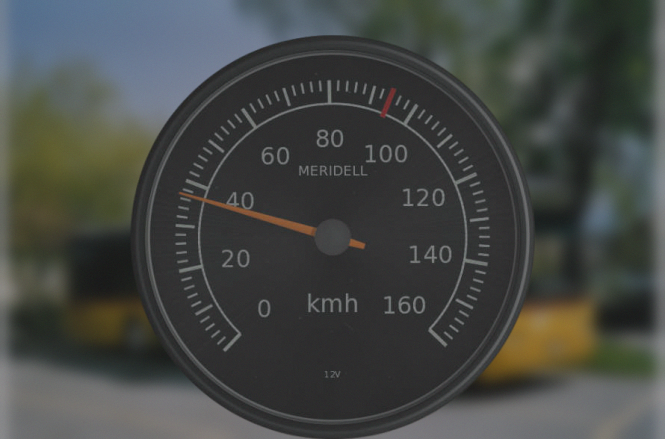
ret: 37
